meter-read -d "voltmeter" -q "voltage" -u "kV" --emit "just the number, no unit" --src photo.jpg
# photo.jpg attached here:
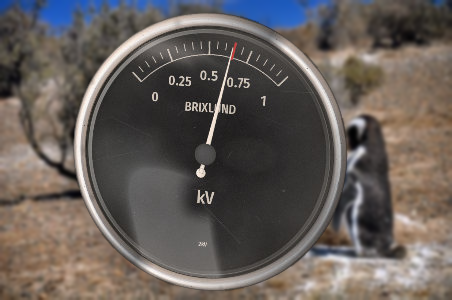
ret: 0.65
